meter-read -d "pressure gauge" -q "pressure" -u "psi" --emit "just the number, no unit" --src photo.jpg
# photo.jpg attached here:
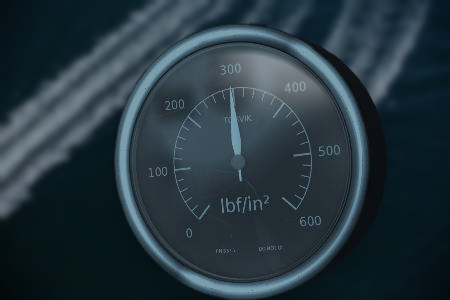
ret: 300
